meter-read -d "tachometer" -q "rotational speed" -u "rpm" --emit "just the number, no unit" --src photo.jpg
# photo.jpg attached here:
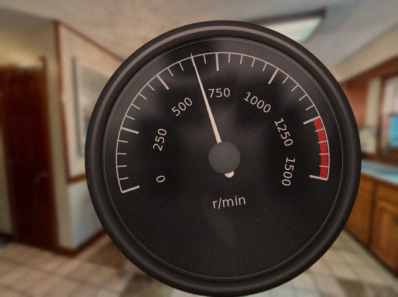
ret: 650
